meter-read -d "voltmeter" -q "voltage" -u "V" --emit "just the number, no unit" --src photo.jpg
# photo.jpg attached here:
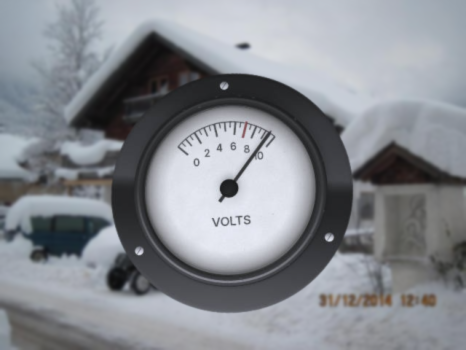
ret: 9.5
